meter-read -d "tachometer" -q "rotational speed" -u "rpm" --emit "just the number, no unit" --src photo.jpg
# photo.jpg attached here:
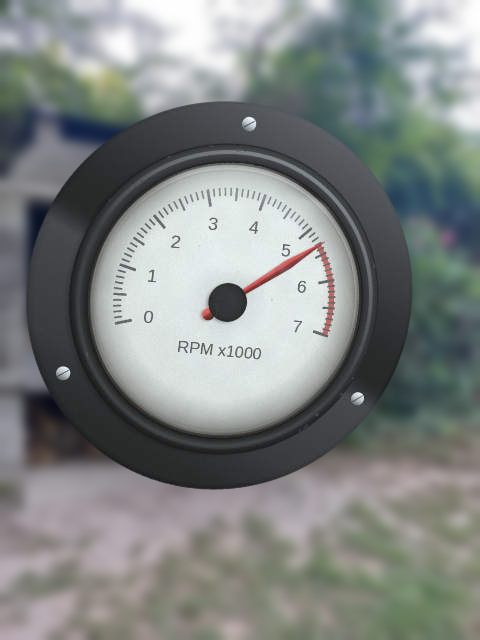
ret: 5300
